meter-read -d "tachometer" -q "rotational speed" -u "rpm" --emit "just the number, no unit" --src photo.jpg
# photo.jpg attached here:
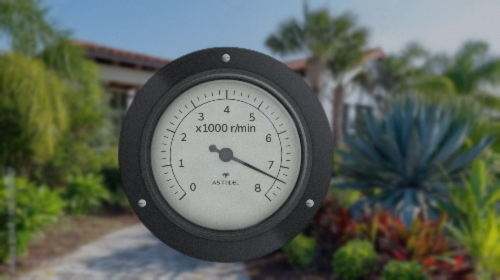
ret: 7400
